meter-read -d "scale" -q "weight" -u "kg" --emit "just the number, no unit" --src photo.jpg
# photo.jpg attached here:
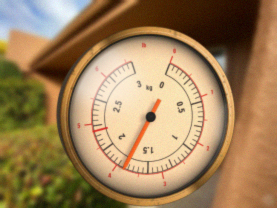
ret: 1.75
